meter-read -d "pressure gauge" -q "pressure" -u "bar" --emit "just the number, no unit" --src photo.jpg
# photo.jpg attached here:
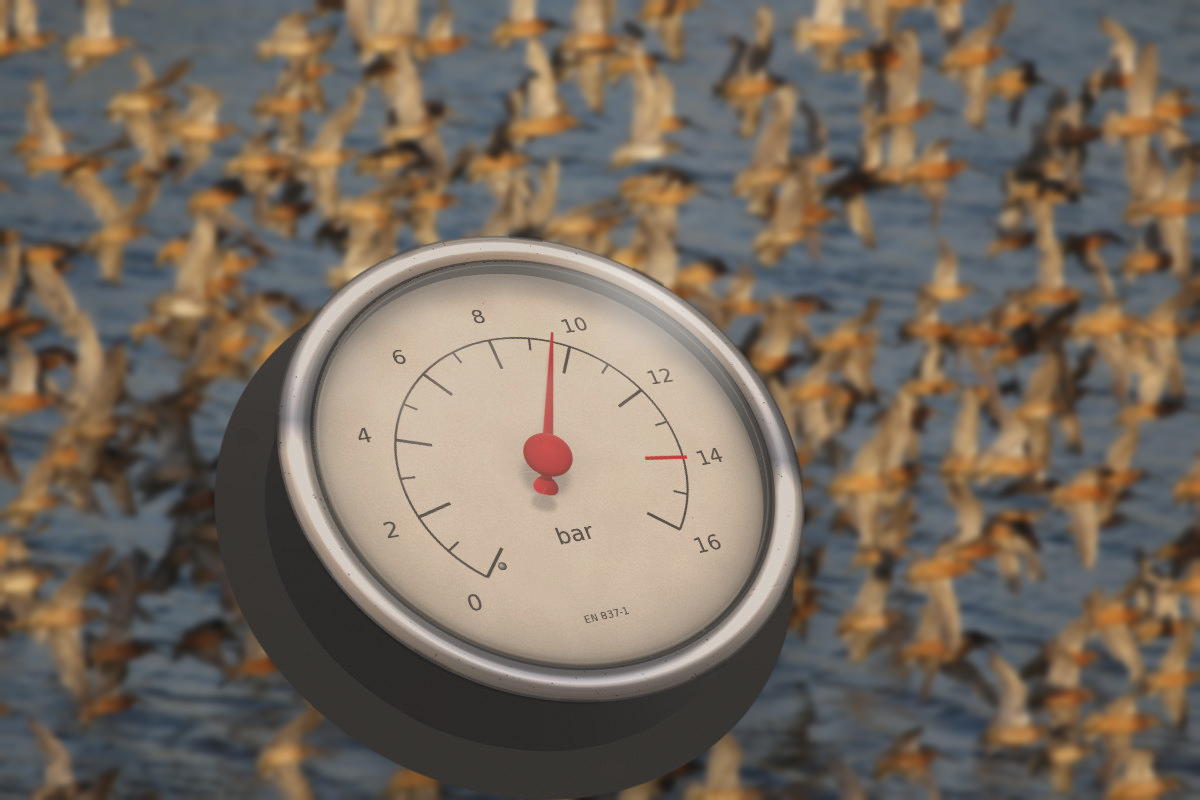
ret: 9.5
